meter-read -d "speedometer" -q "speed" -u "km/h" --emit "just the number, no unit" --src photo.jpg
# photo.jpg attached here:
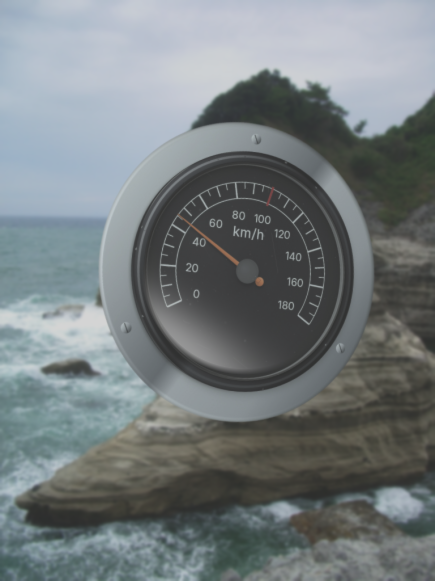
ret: 45
